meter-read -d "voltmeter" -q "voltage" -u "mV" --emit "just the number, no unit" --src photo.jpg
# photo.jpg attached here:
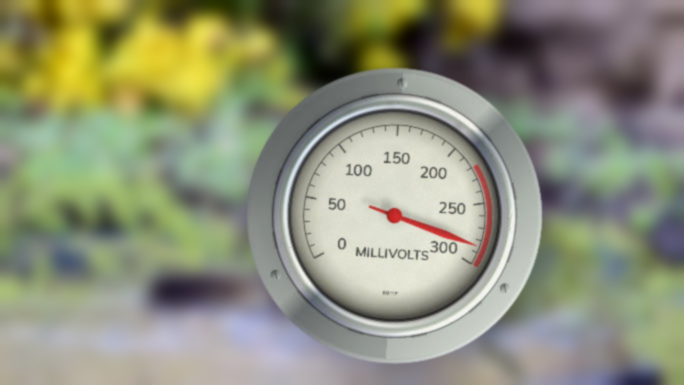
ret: 285
